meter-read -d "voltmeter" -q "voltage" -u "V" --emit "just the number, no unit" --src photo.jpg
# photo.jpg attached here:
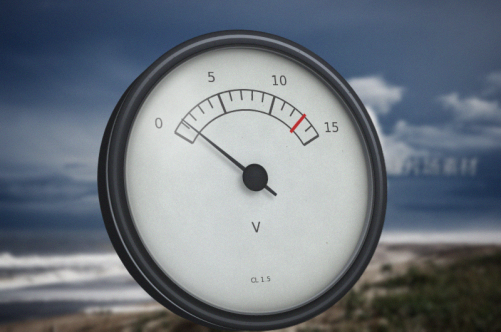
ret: 1
